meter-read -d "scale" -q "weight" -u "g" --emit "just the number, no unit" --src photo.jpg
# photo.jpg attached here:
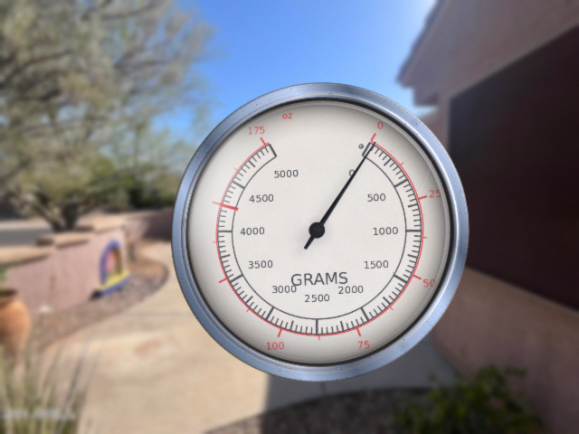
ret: 50
